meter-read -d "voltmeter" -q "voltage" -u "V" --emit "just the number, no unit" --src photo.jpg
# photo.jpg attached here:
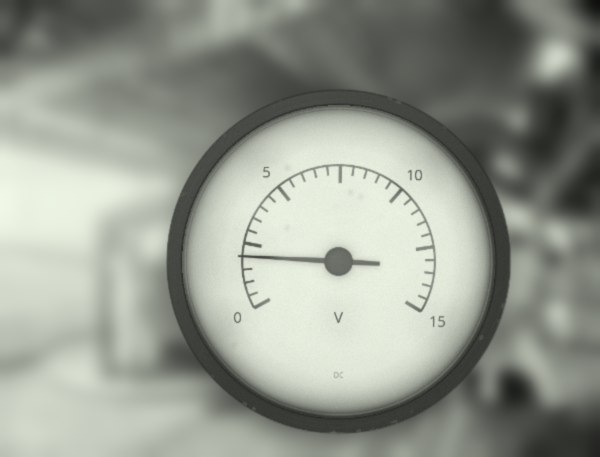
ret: 2
